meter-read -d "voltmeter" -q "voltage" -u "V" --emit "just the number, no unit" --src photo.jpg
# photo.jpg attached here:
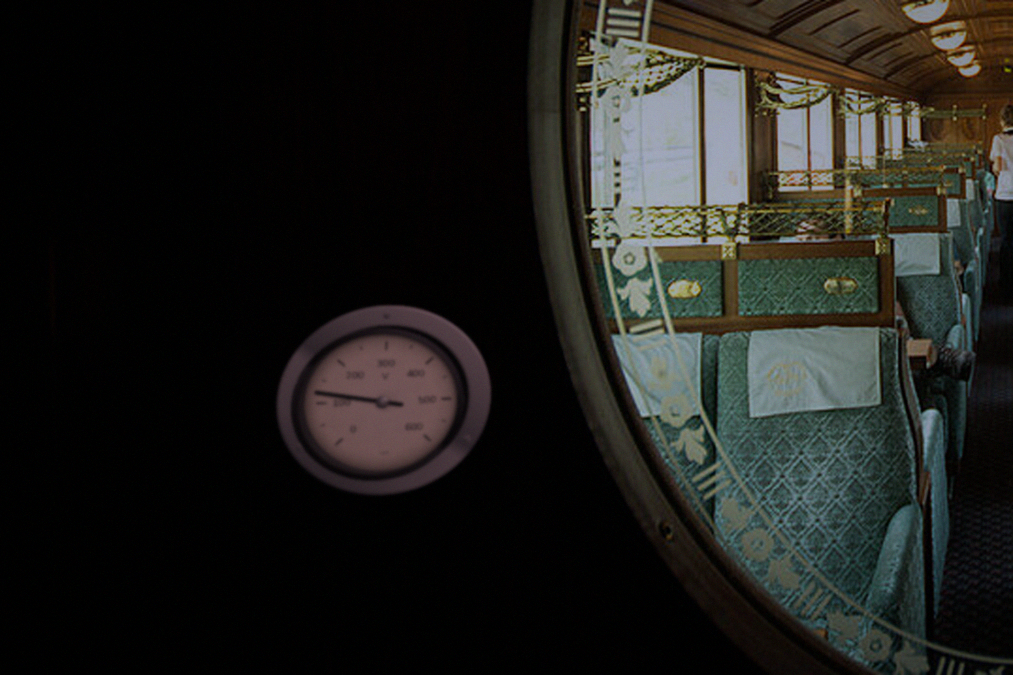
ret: 125
